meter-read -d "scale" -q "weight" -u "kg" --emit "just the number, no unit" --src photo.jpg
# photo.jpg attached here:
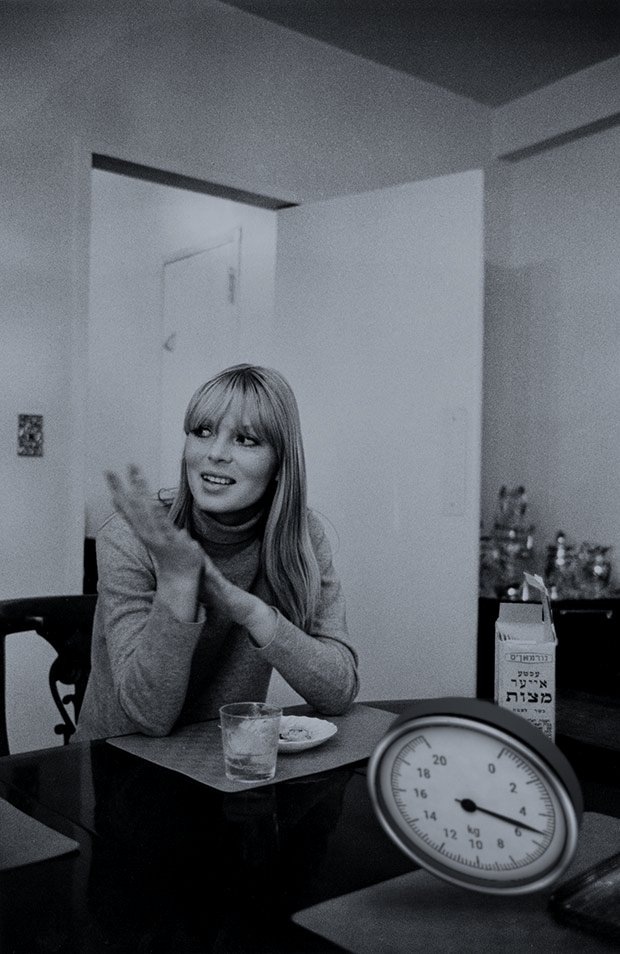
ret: 5
